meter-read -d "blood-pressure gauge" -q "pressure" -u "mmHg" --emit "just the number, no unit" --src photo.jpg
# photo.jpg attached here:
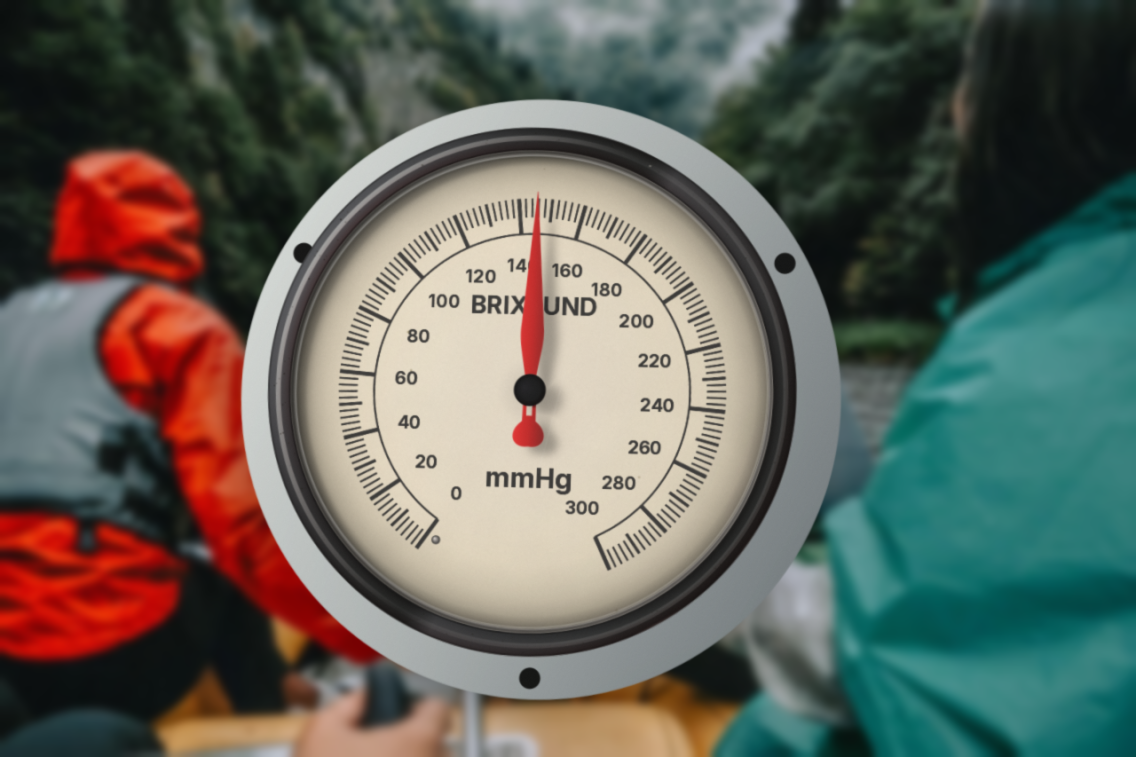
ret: 146
